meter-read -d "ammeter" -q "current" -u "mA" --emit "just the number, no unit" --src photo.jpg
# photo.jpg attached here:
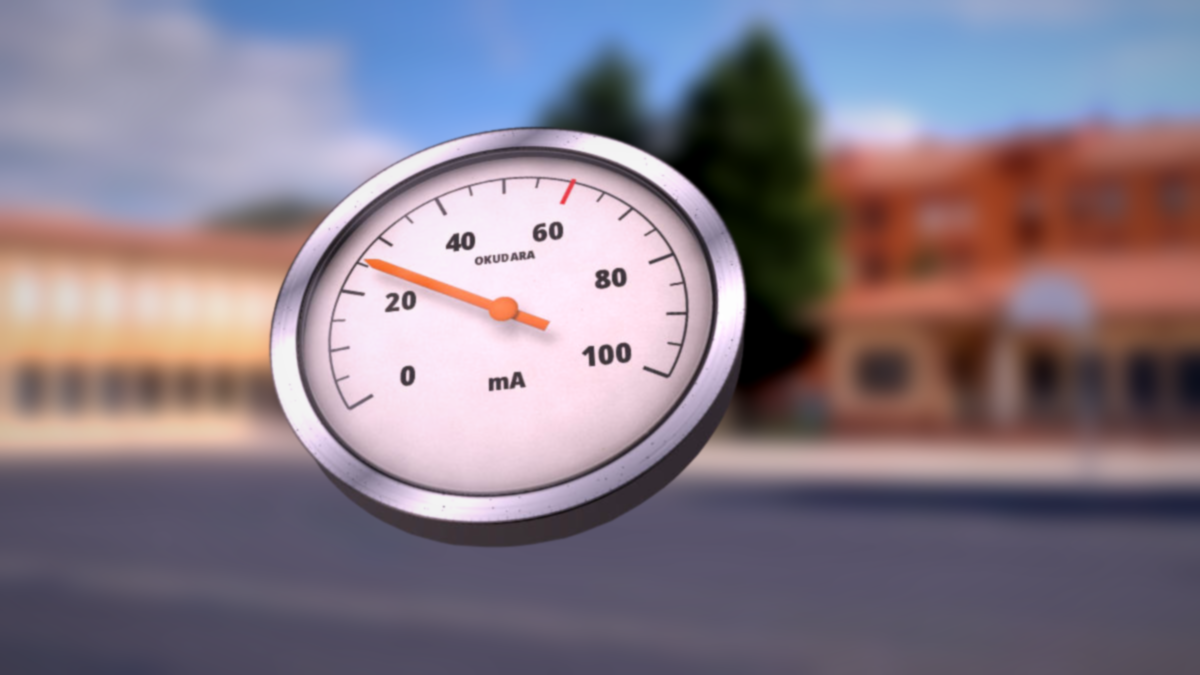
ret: 25
